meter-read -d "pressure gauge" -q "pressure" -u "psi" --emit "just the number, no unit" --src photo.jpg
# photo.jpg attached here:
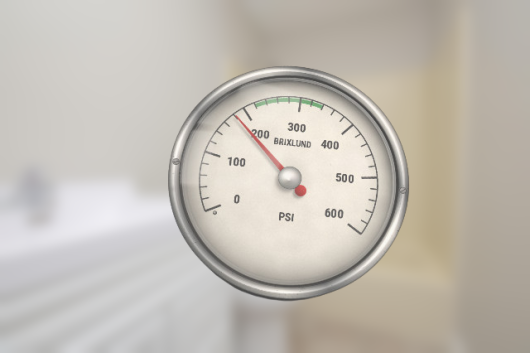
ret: 180
